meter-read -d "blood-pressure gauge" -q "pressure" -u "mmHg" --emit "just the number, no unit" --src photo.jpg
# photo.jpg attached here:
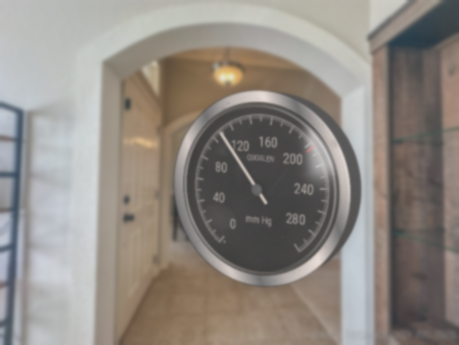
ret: 110
